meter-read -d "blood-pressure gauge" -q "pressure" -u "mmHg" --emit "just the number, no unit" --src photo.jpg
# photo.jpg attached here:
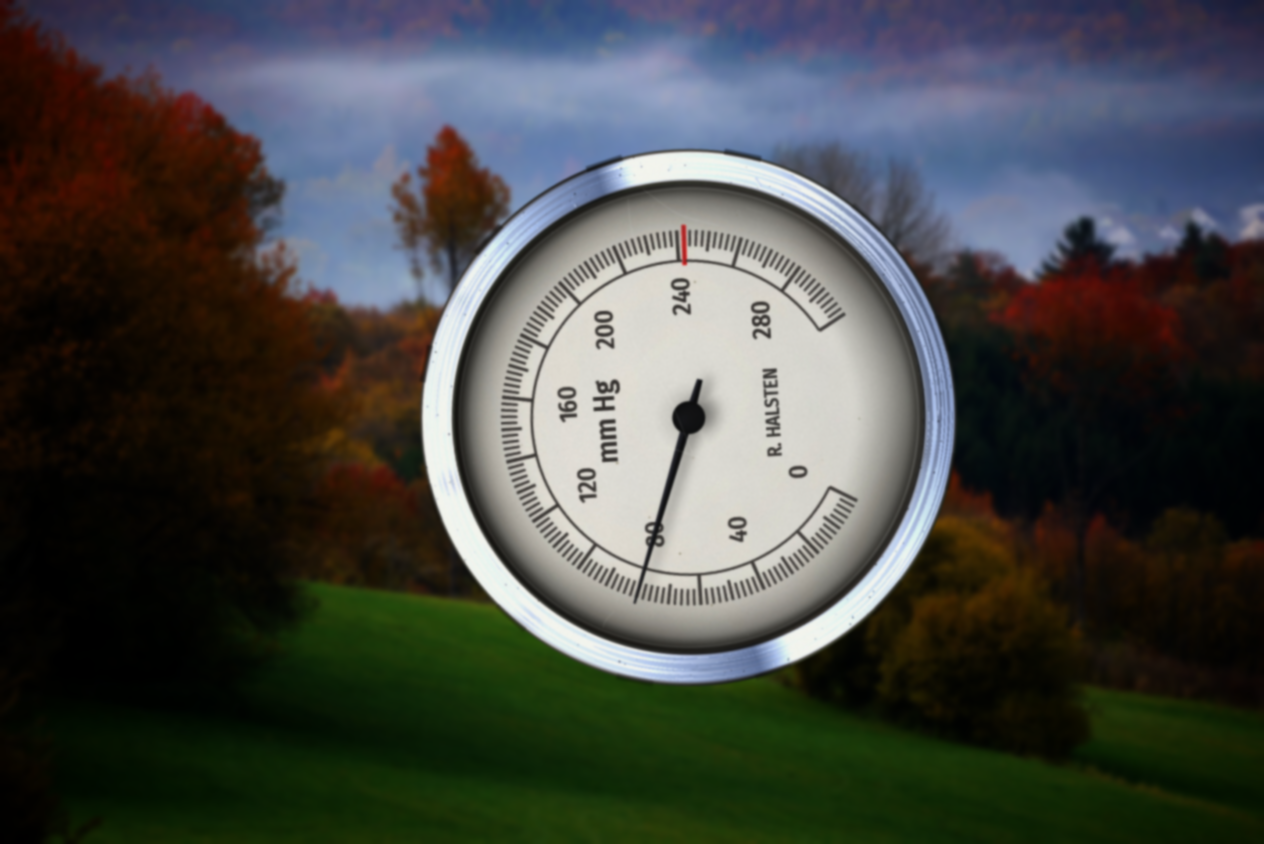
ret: 80
